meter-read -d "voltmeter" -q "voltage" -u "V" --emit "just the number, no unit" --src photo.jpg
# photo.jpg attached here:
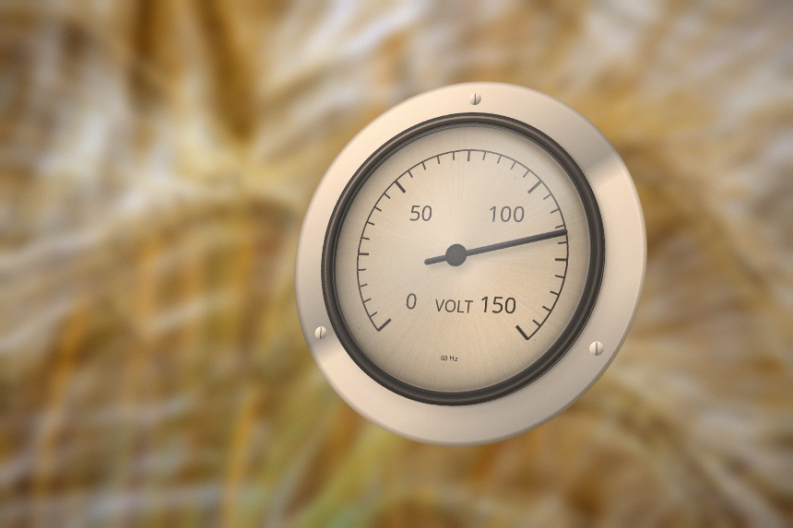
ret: 117.5
